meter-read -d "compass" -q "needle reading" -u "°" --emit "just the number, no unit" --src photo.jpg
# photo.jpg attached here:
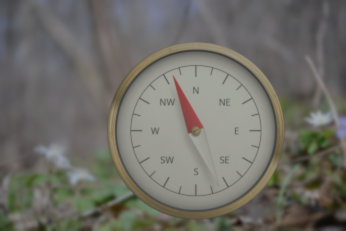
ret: 337.5
